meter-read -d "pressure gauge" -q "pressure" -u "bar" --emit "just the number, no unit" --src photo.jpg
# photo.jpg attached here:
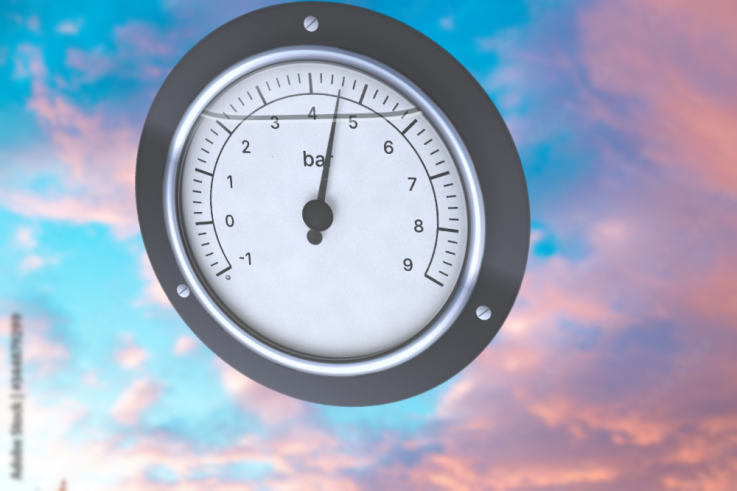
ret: 4.6
